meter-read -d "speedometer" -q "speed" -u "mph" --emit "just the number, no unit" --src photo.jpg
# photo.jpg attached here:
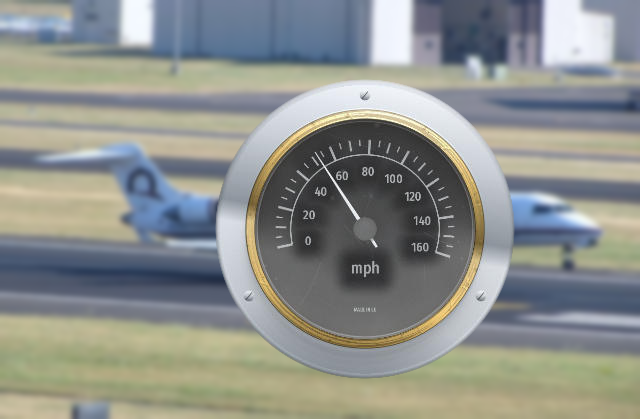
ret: 52.5
